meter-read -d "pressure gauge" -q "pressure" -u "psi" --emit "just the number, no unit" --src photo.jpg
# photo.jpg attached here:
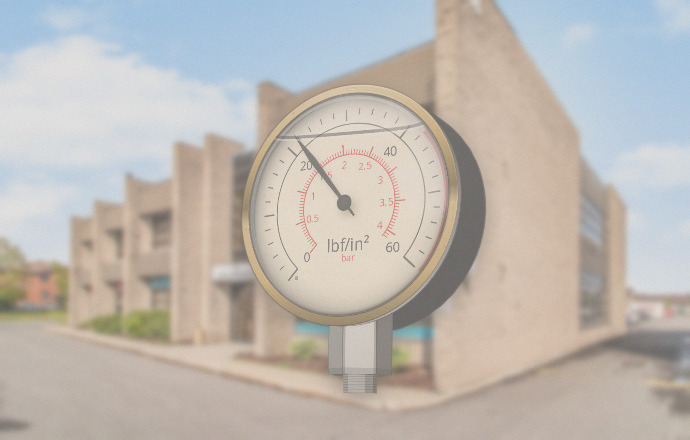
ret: 22
